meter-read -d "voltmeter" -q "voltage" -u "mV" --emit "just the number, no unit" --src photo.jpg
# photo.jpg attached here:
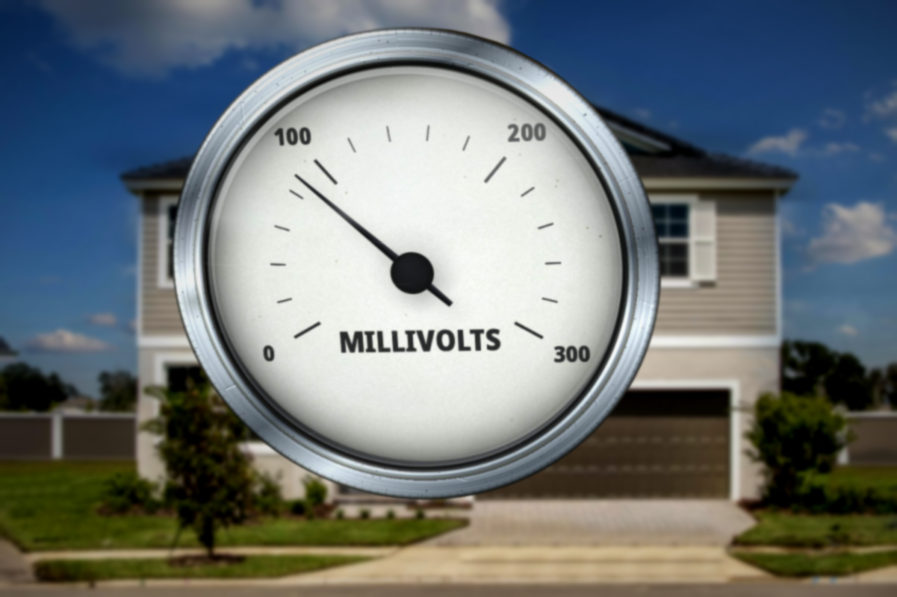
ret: 90
